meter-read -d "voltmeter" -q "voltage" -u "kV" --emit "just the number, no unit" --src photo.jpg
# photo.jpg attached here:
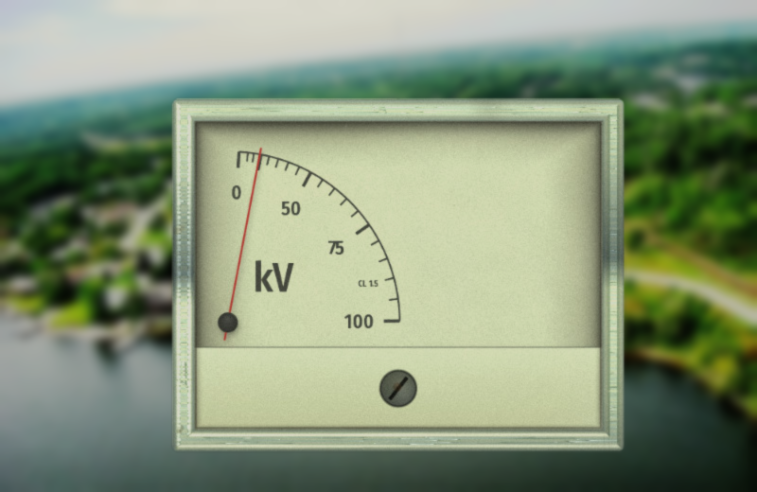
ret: 25
